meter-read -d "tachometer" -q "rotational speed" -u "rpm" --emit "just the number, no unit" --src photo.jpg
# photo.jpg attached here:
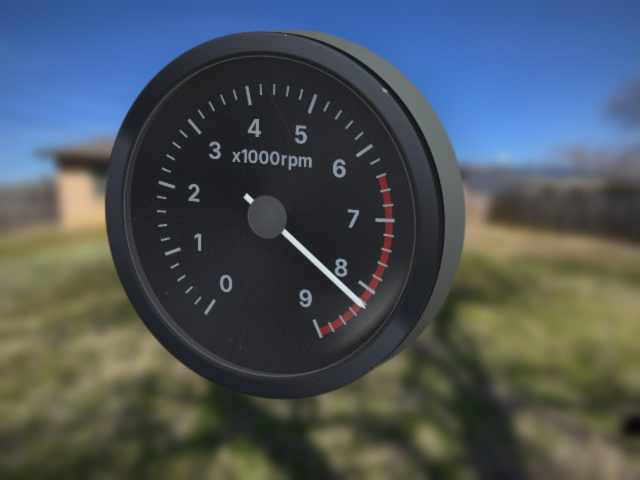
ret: 8200
